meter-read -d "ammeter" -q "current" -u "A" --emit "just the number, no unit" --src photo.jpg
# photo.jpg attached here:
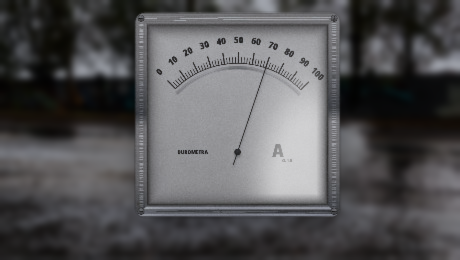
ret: 70
